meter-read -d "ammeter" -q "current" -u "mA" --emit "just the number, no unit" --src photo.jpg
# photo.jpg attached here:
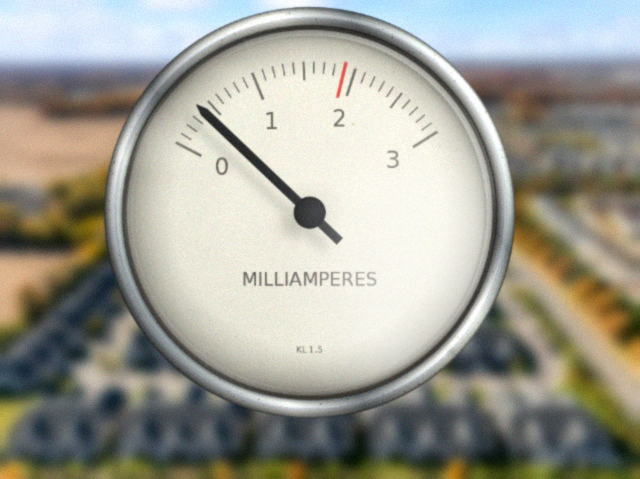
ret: 0.4
